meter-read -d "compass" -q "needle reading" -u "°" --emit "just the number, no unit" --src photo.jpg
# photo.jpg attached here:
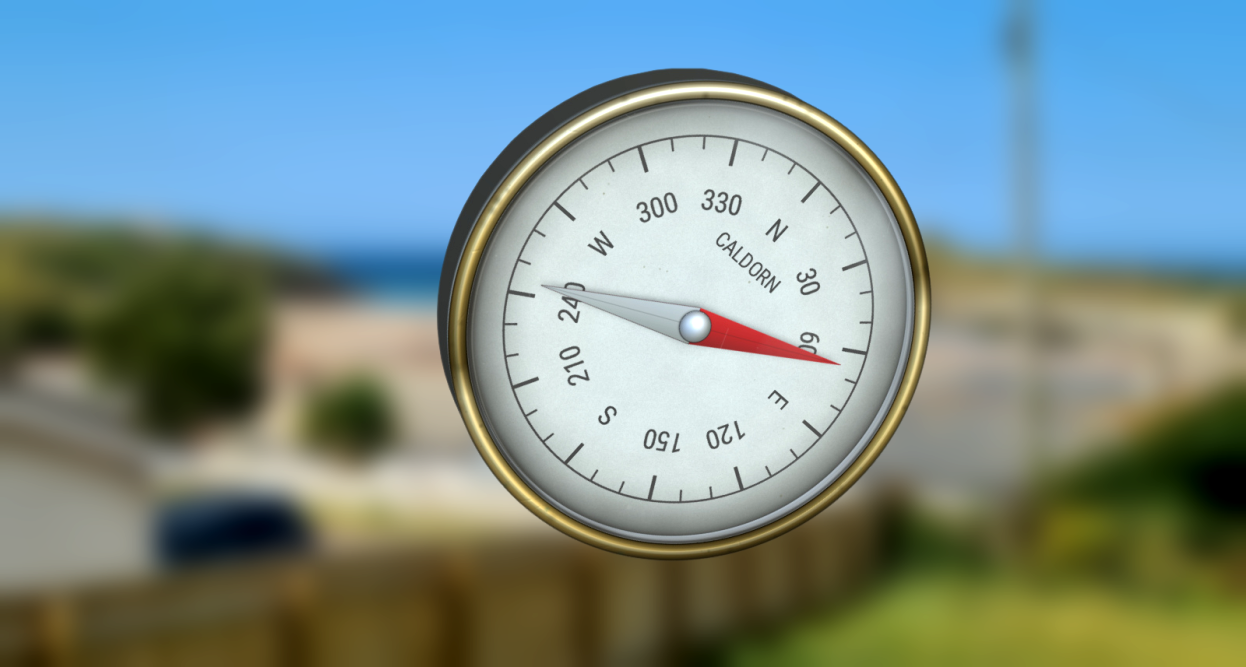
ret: 65
